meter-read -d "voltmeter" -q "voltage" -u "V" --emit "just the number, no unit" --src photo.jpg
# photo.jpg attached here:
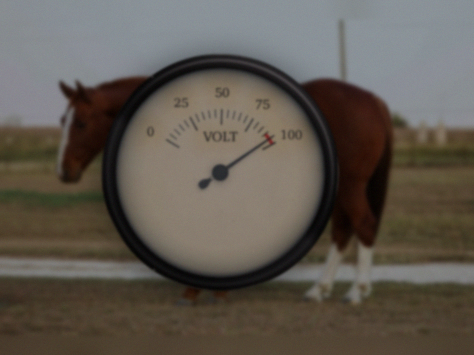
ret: 95
